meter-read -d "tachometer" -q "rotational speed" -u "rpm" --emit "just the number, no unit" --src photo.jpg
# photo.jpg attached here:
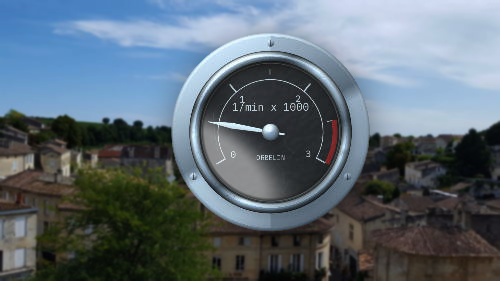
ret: 500
